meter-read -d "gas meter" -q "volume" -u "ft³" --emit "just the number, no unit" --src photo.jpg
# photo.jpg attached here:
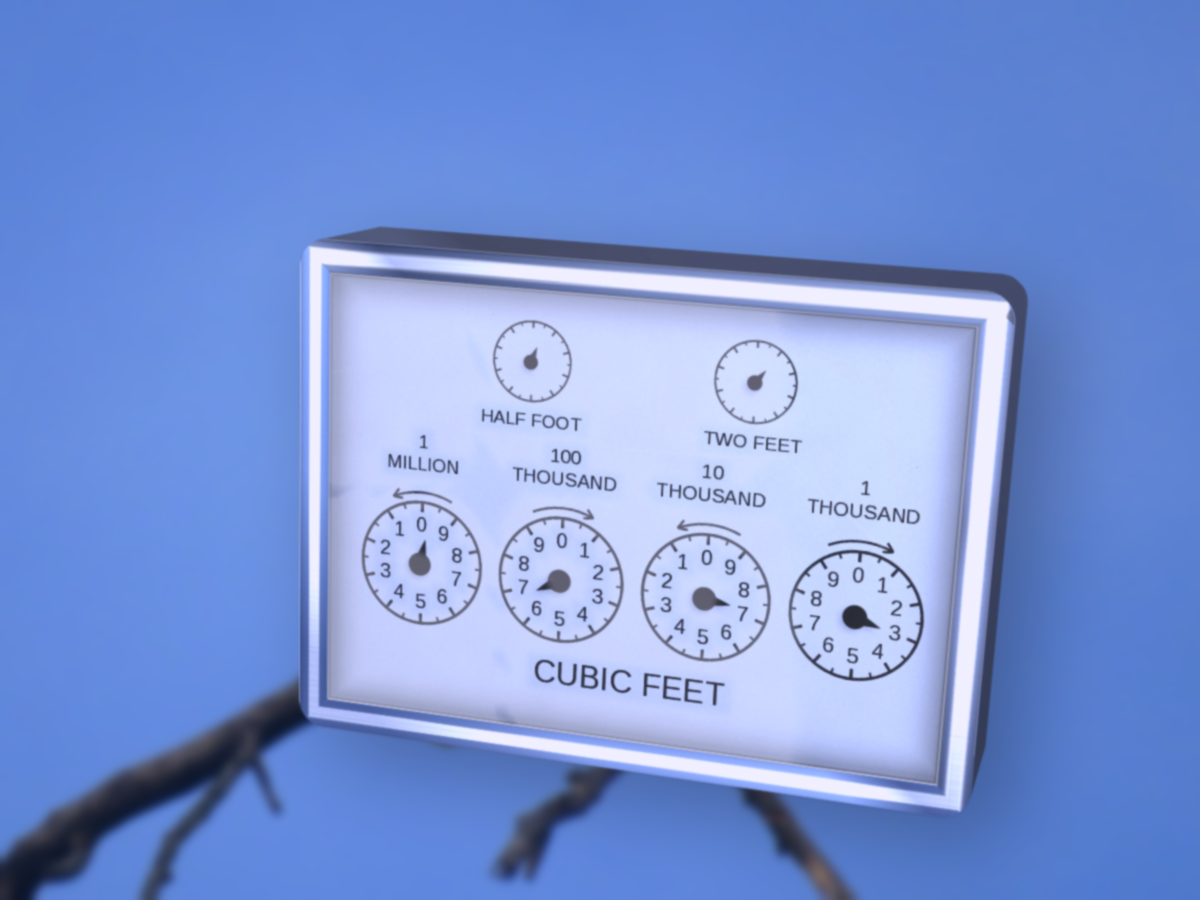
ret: 967300
